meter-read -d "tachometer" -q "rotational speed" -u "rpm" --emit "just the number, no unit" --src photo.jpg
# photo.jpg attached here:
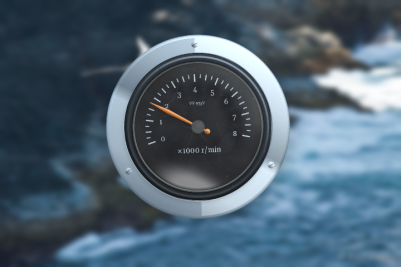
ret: 1750
